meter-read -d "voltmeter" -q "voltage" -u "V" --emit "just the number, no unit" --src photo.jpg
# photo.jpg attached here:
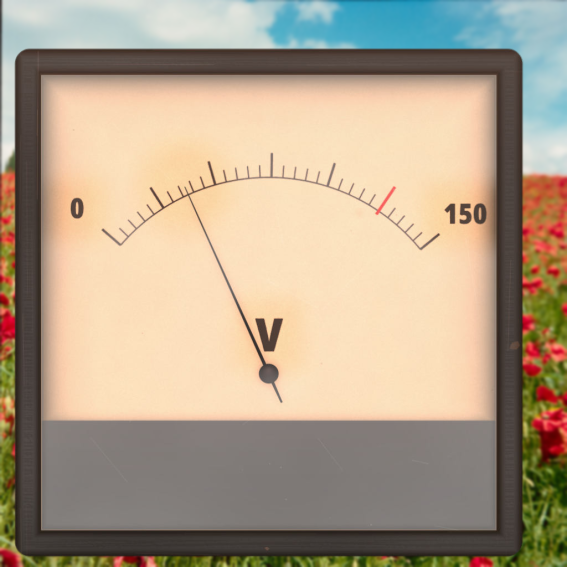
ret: 37.5
